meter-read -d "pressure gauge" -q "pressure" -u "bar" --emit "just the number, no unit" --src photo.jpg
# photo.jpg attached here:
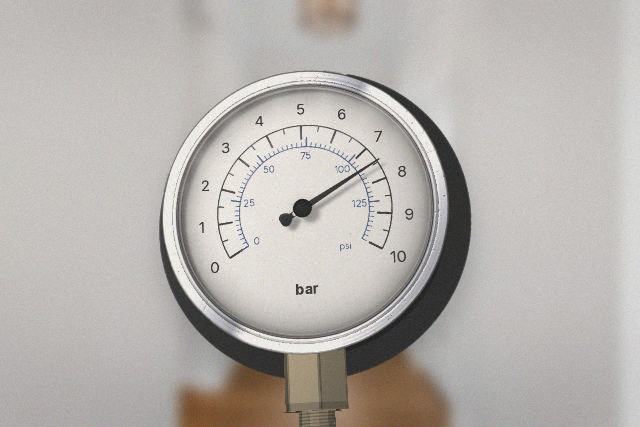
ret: 7.5
